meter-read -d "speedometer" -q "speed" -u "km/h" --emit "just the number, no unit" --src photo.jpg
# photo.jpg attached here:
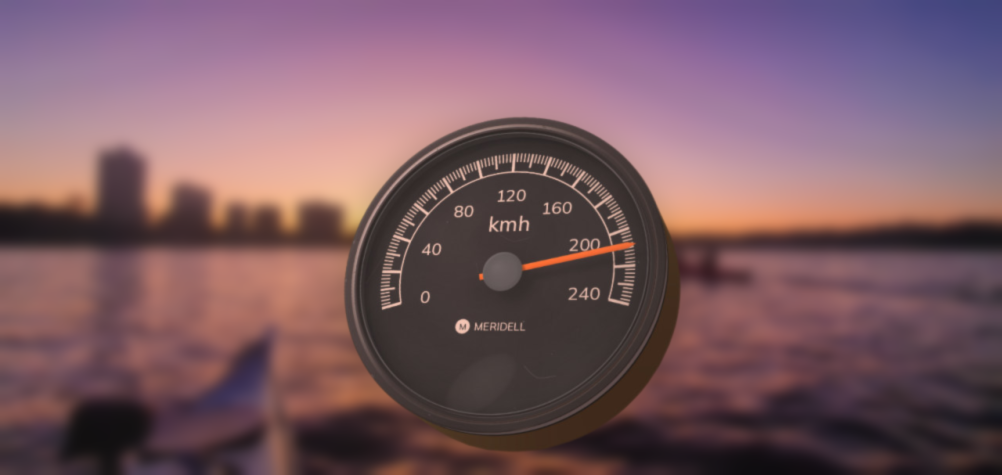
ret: 210
